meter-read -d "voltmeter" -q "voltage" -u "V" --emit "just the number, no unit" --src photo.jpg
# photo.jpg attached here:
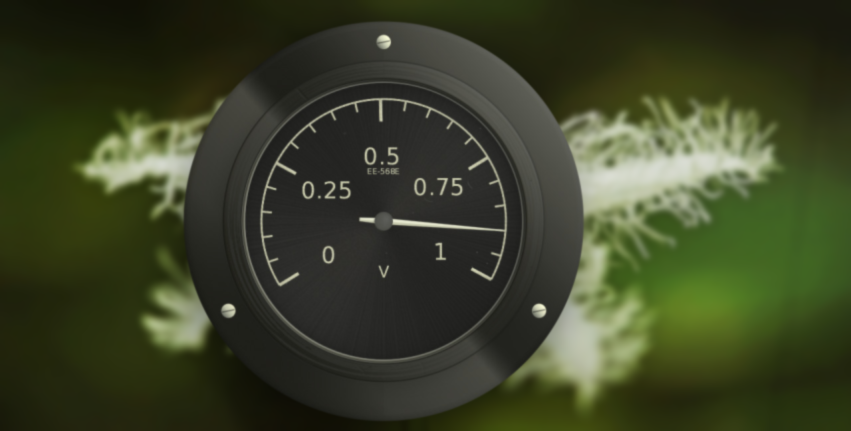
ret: 0.9
